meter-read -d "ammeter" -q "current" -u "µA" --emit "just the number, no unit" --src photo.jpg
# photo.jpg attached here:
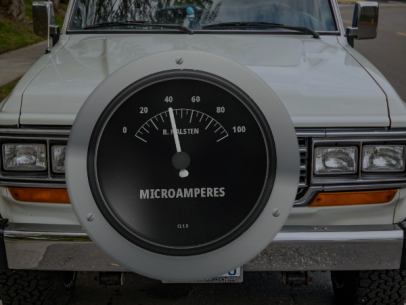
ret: 40
